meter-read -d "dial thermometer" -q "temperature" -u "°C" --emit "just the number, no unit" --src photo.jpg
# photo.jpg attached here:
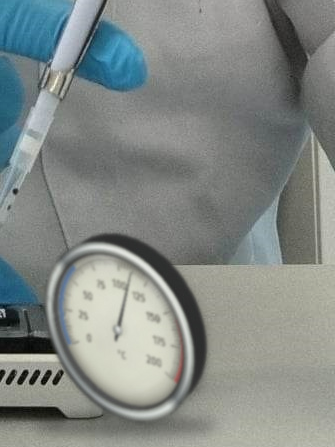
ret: 112.5
